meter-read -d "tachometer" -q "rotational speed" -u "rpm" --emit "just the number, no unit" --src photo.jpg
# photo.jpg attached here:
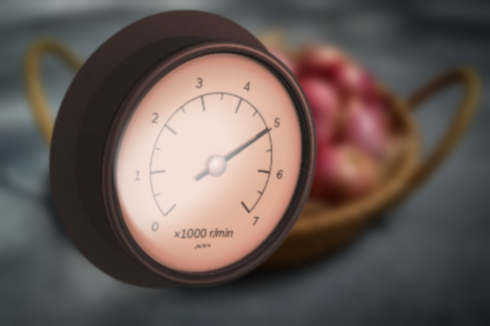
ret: 5000
